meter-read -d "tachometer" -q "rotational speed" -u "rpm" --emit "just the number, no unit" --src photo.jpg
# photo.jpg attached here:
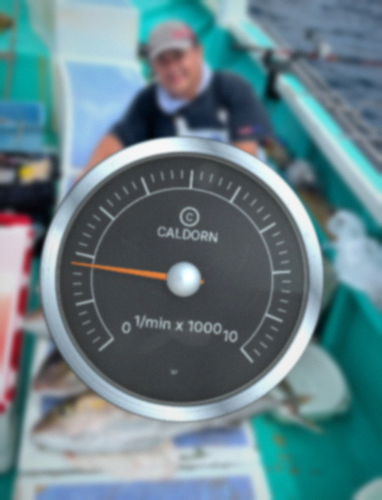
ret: 1800
